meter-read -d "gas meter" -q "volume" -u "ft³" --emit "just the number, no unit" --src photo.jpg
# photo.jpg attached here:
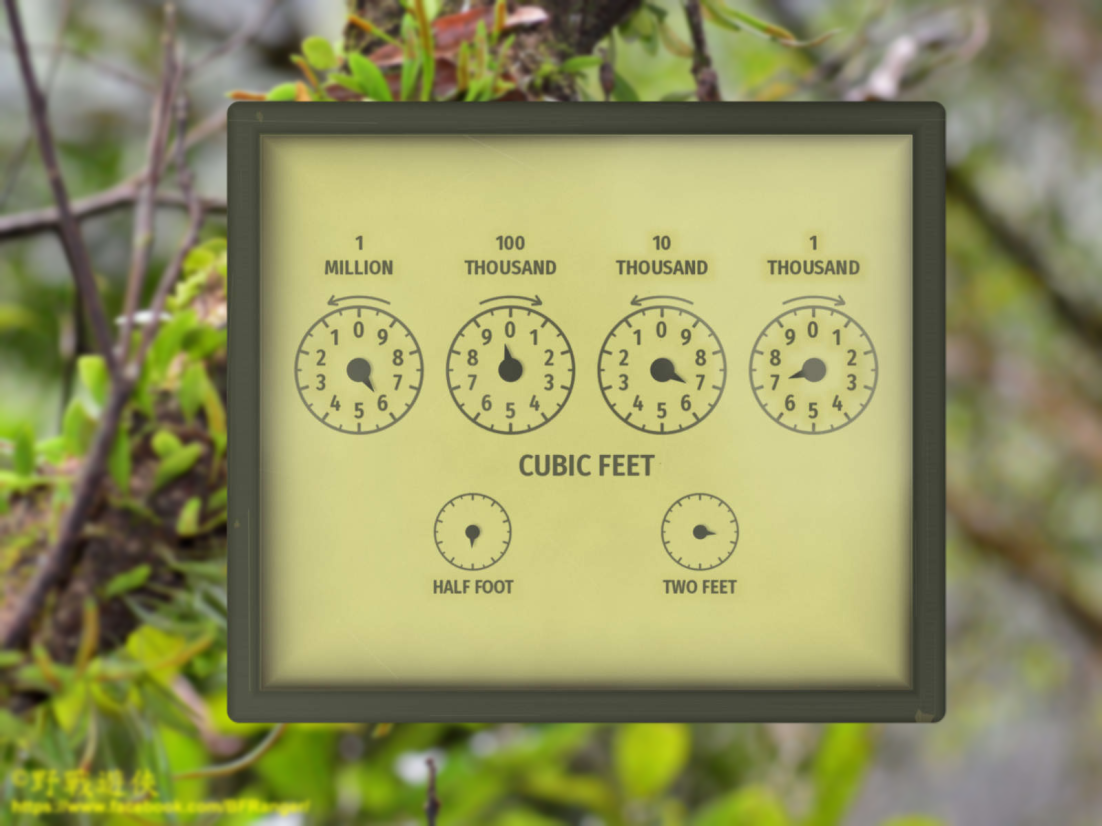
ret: 596700
